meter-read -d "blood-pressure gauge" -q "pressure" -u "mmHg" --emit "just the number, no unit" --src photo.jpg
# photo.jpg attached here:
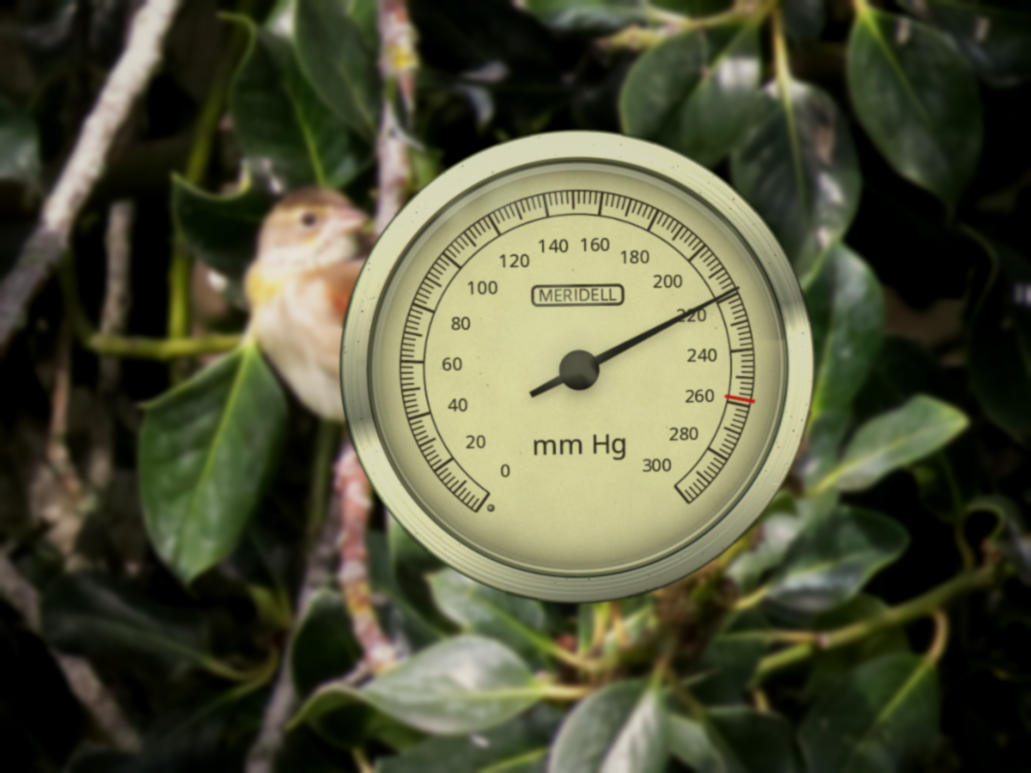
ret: 218
